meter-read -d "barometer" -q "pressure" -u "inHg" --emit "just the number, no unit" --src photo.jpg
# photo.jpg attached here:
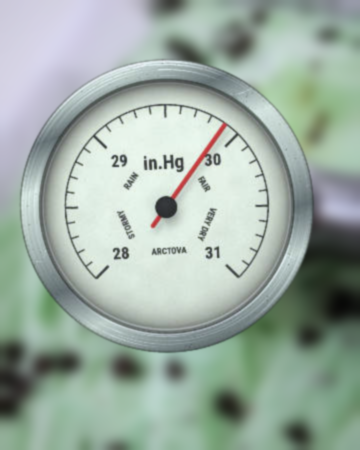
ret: 29.9
